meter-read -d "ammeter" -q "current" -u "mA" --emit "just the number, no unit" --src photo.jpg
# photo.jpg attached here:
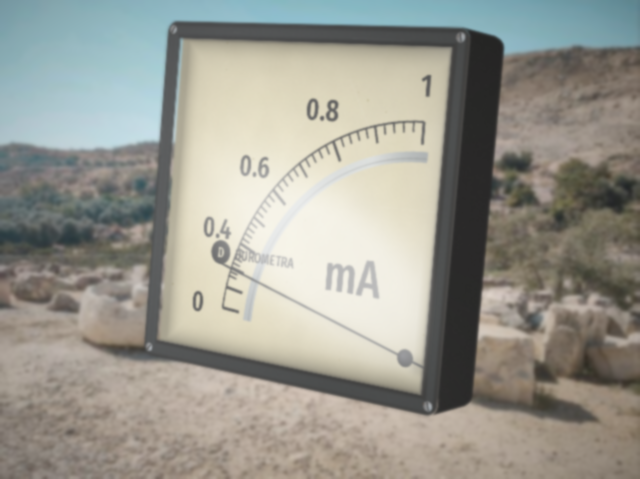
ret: 0.3
